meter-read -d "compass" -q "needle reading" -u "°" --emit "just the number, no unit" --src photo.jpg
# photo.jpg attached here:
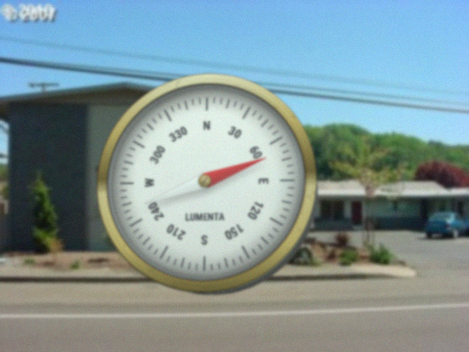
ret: 70
